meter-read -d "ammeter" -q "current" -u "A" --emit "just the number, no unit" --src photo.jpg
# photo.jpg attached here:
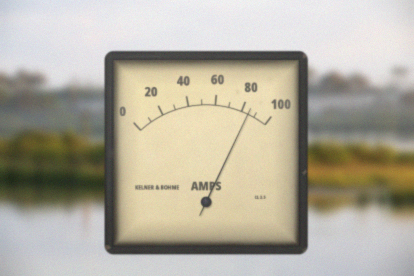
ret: 85
